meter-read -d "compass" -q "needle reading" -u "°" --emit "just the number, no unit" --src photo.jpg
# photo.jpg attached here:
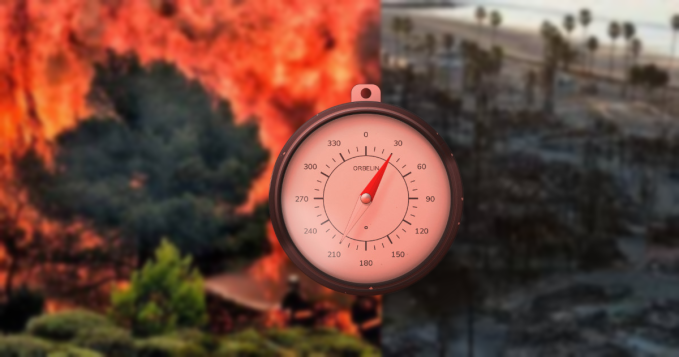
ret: 30
